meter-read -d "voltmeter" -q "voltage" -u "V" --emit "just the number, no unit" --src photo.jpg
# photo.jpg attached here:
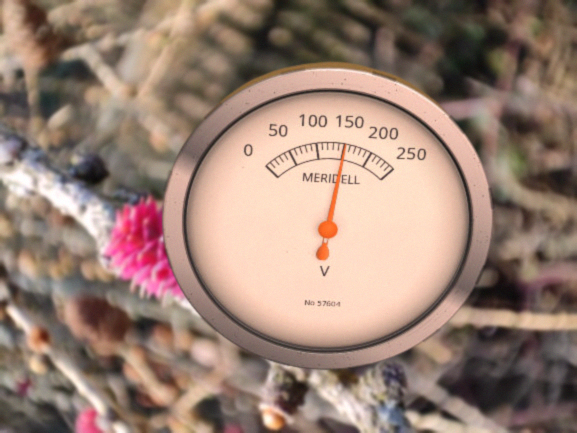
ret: 150
